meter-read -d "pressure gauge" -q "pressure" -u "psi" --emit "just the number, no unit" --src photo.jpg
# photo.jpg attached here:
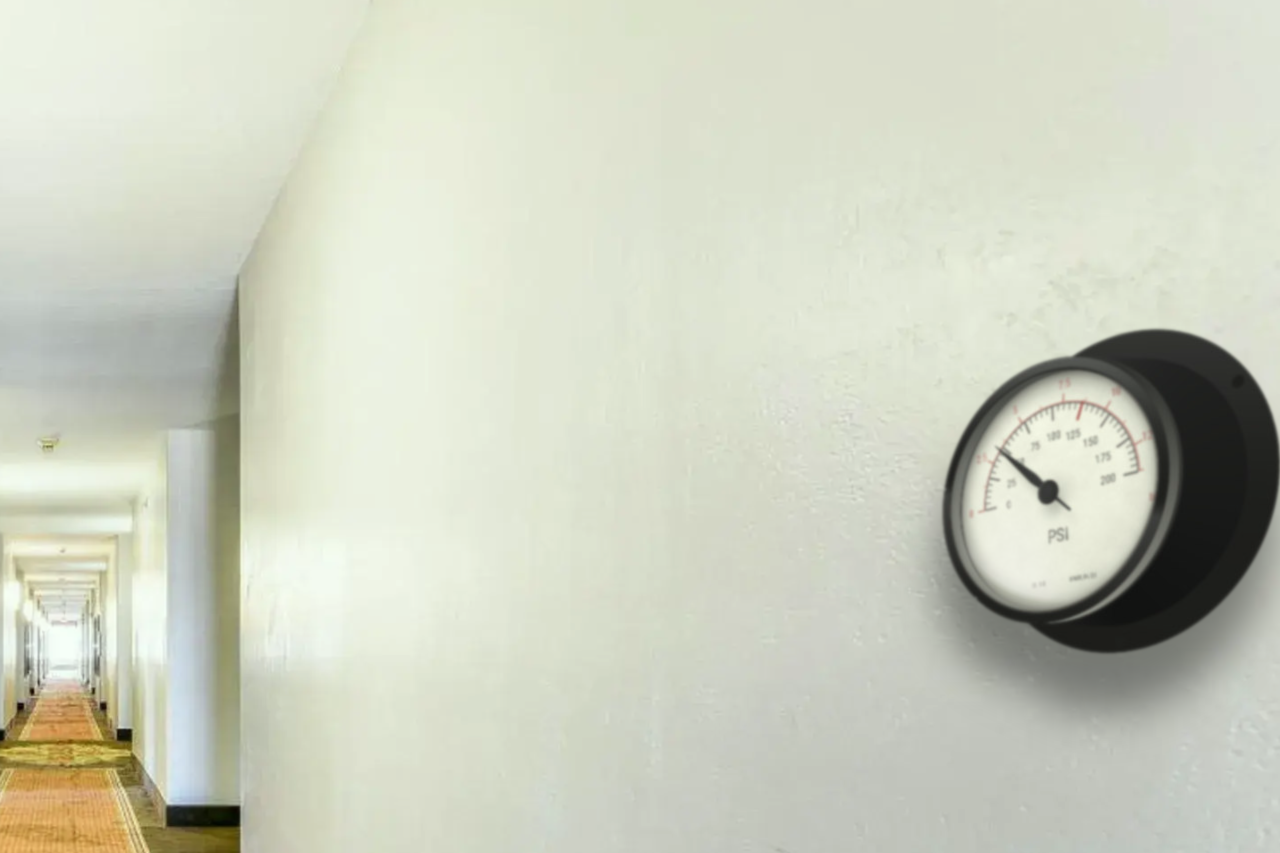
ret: 50
